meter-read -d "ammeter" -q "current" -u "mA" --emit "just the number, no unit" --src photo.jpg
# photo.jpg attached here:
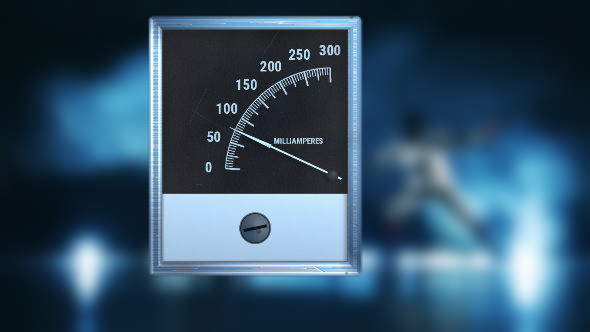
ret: 75
